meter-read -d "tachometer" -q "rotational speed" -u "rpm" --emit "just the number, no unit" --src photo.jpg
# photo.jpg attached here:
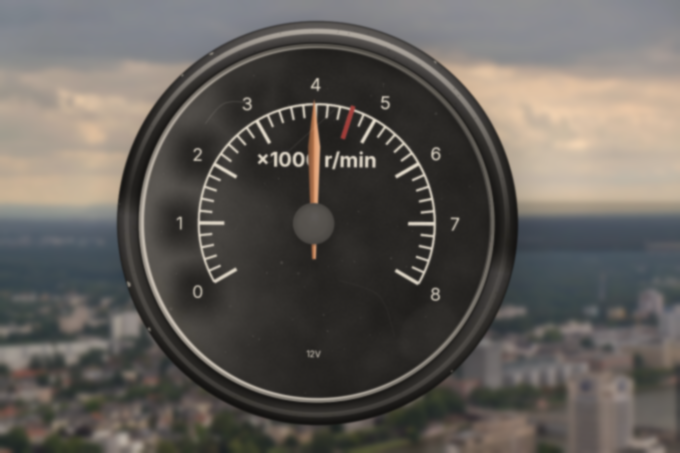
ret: 4000
